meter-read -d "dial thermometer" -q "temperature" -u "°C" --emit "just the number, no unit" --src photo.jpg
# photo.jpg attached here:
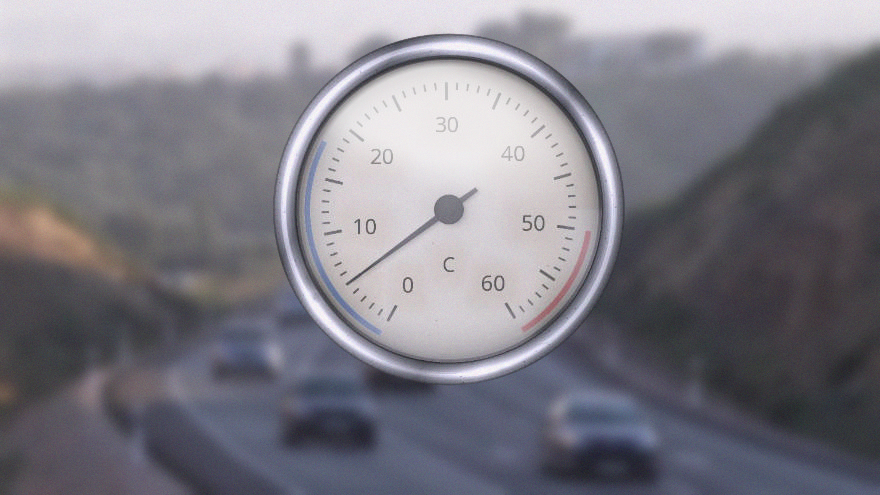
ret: 5
